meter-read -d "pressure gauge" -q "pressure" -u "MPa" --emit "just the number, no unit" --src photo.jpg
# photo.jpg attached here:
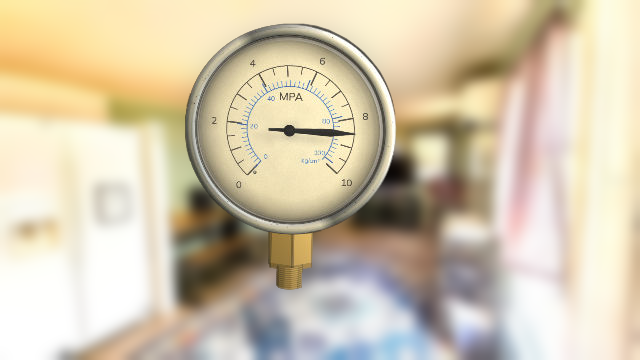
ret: 8.5
